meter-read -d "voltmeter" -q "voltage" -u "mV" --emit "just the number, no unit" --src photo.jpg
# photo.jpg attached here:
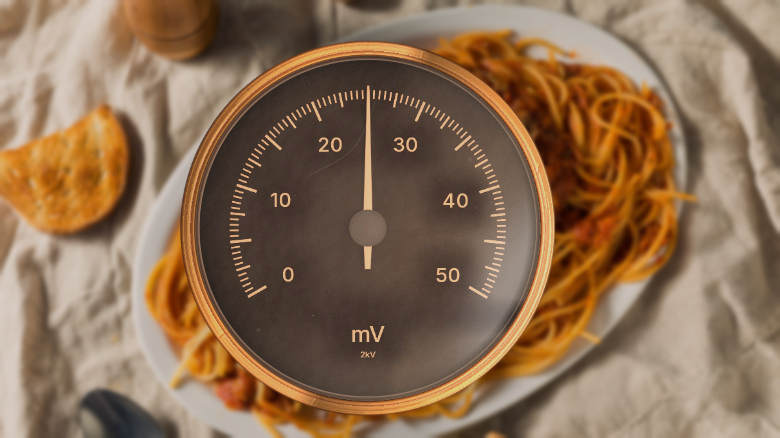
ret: 25
